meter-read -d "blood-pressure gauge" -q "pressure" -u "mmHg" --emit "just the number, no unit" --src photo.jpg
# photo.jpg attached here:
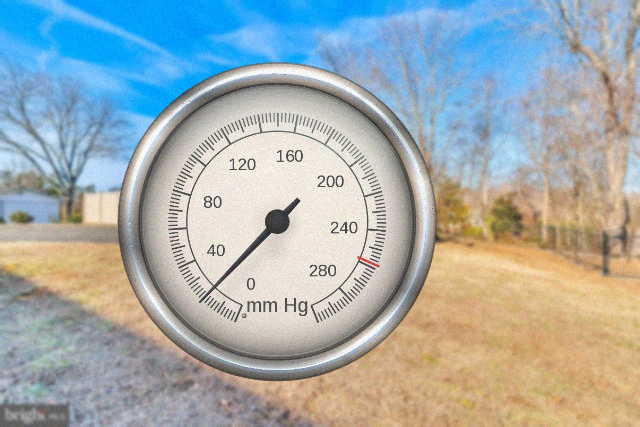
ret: 20
